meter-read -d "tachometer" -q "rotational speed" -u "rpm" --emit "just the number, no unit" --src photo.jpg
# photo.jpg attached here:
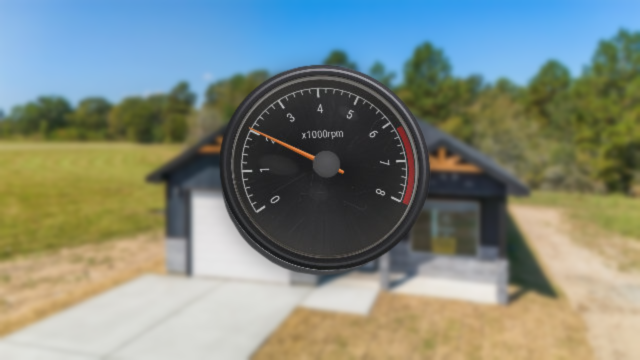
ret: 2000
